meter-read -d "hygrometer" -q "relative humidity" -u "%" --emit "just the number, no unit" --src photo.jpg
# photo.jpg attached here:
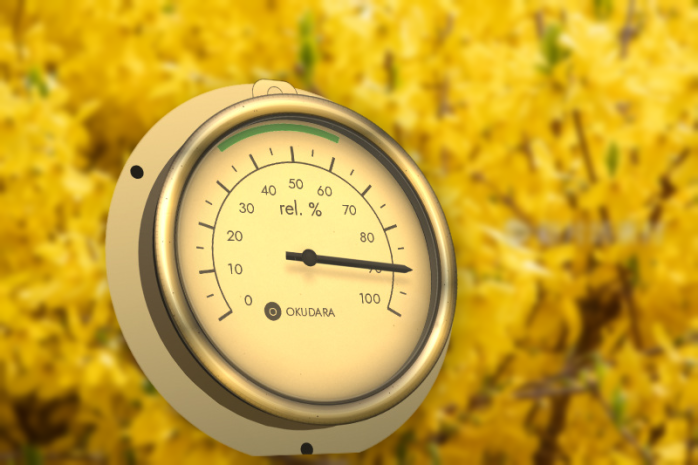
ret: 90
